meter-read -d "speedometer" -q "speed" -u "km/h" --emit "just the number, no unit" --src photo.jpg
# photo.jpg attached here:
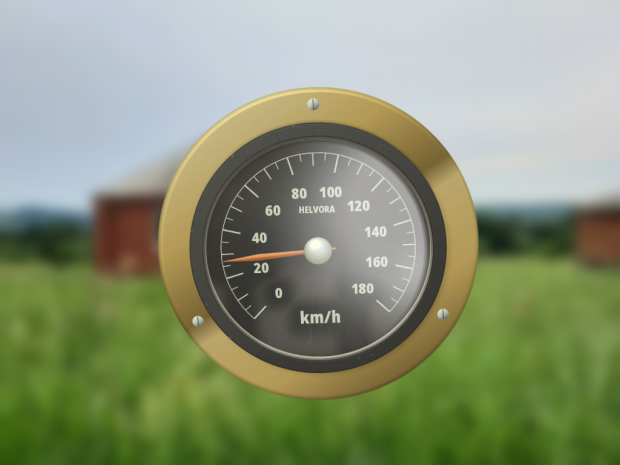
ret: 27.5
